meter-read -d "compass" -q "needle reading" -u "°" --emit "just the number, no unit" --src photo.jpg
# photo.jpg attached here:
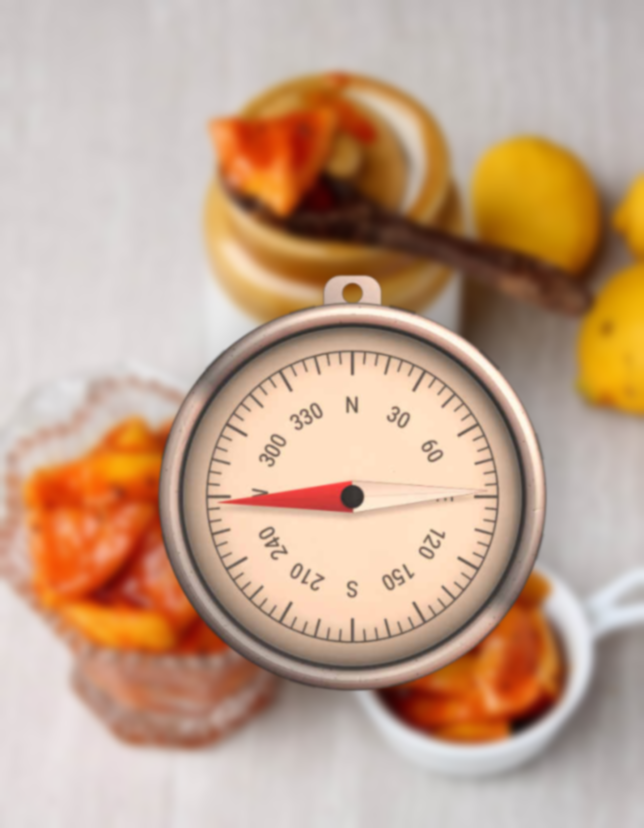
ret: 267.5
